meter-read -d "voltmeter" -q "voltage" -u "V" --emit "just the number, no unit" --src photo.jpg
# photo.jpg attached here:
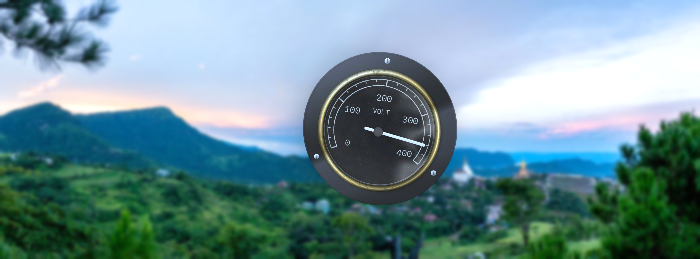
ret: 360
